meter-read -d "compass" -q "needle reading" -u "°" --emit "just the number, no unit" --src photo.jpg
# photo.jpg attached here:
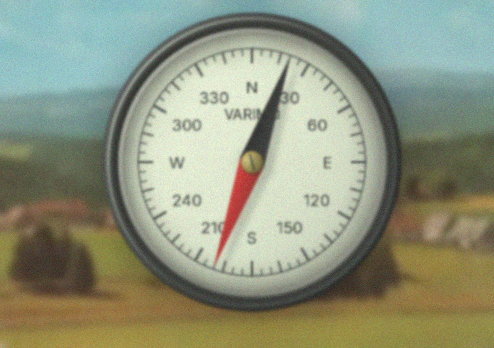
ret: 200
